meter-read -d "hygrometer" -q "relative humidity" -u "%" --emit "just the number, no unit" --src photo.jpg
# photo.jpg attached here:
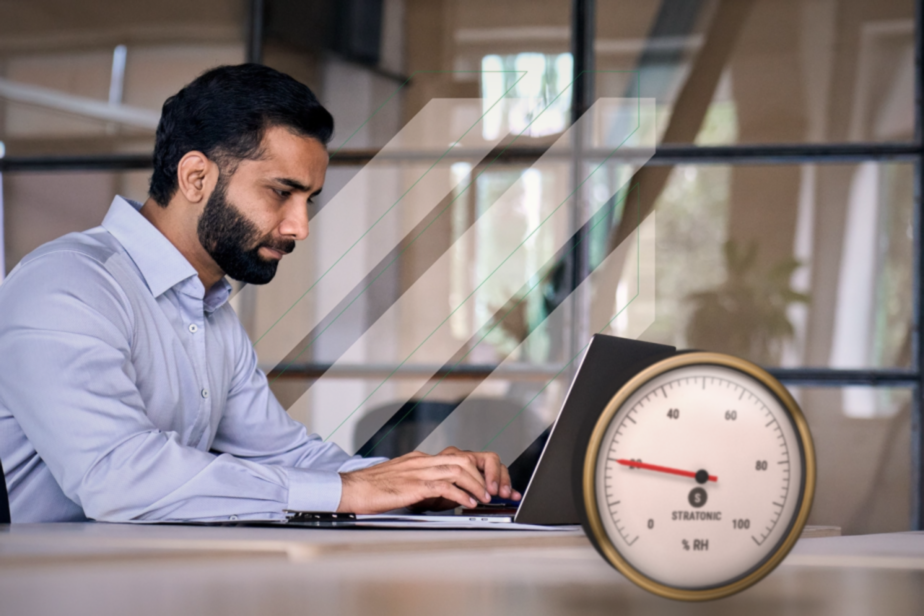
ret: 20
